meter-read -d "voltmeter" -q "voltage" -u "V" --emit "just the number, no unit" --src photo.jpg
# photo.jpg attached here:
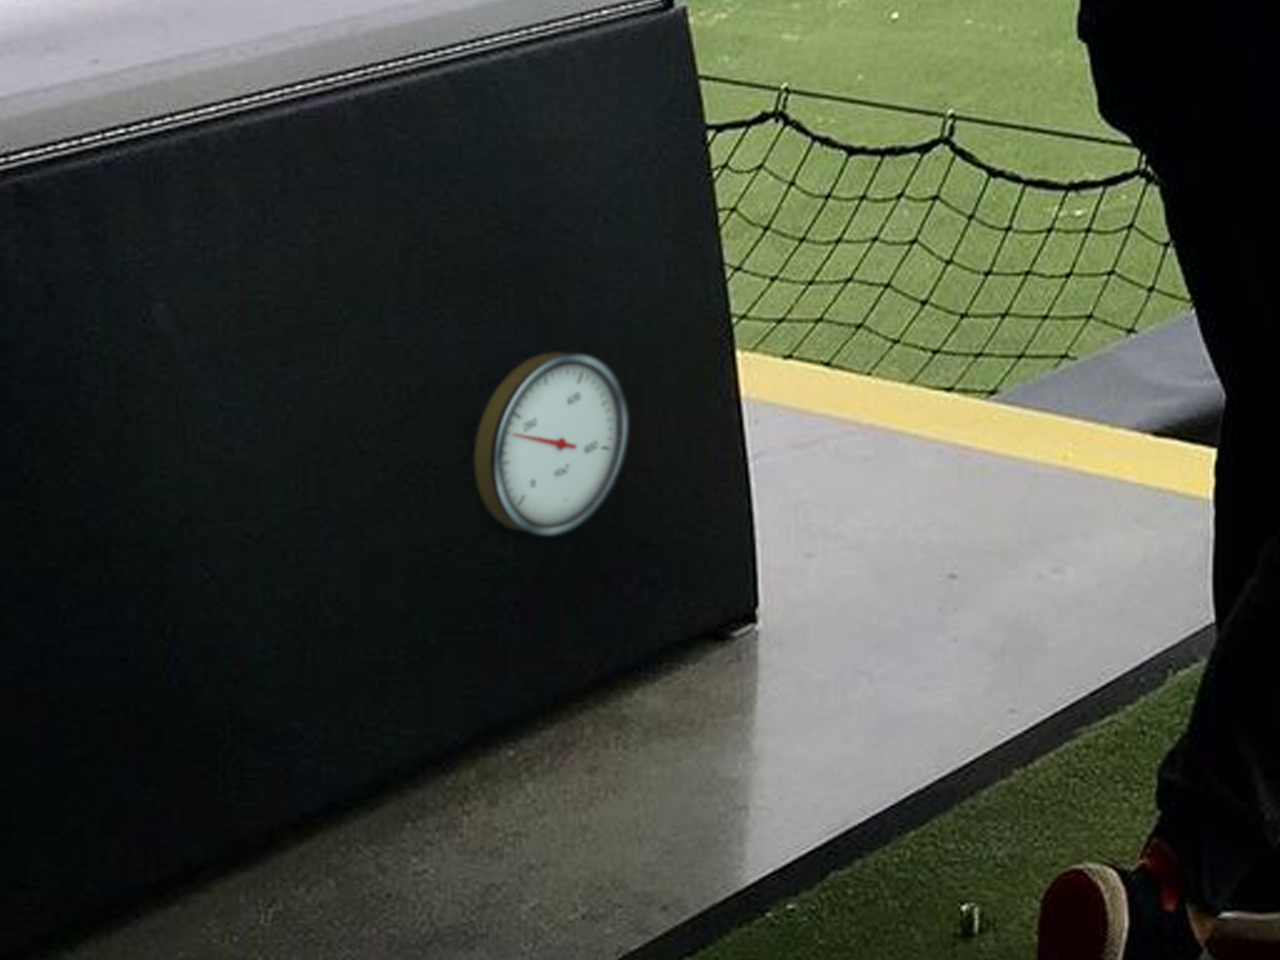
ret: 160
